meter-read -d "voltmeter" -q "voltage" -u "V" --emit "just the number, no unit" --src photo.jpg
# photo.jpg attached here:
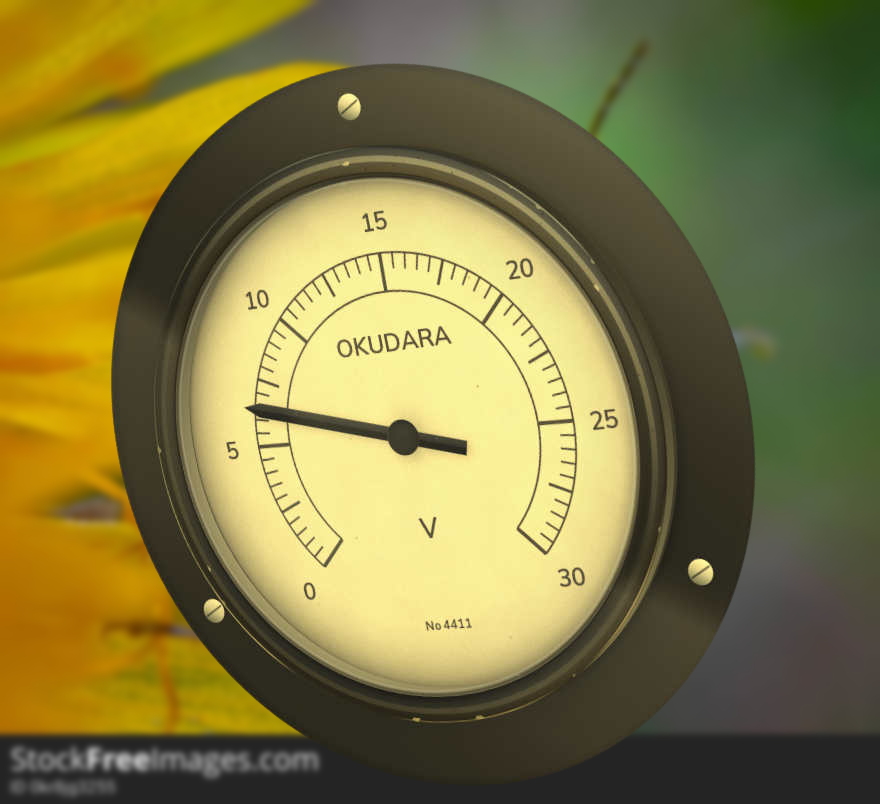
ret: 6.5
